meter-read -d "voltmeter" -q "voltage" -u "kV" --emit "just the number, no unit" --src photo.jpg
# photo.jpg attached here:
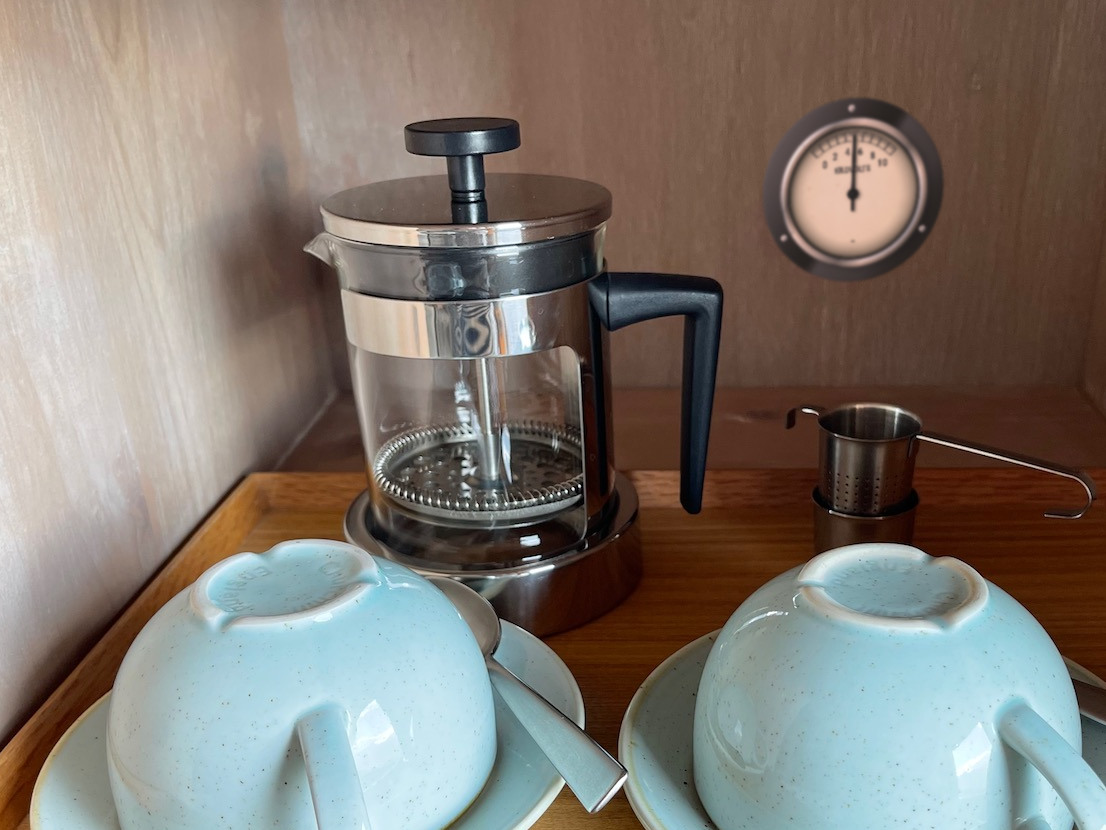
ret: 5
